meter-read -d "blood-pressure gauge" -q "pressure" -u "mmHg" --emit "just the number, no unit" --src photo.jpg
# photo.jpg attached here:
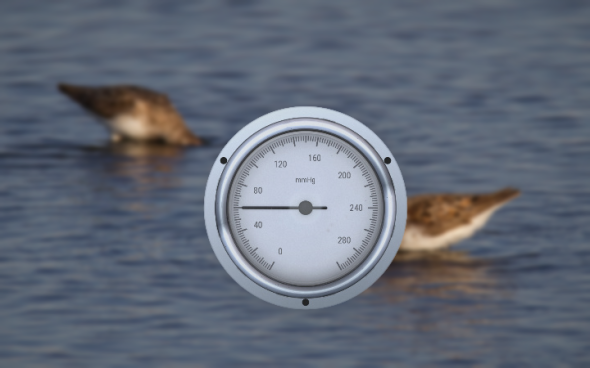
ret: 60
